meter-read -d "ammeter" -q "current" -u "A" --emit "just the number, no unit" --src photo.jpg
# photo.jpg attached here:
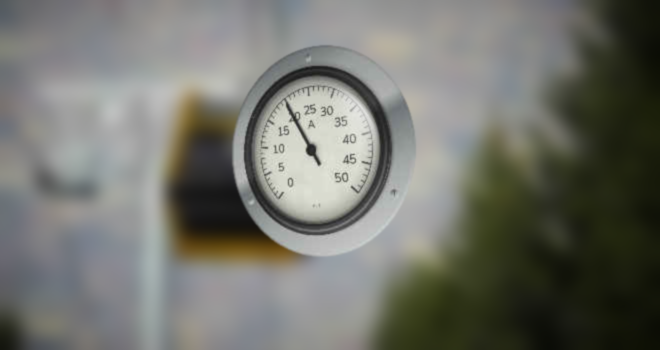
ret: 20
